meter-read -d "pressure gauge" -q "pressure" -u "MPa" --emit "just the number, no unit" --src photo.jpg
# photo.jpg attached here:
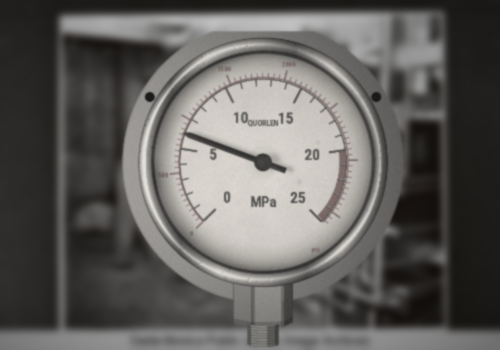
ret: 6
